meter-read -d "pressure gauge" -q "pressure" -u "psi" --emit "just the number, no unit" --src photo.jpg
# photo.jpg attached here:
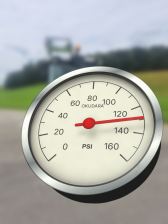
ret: 130
